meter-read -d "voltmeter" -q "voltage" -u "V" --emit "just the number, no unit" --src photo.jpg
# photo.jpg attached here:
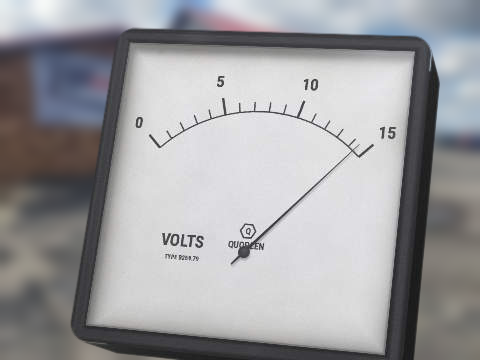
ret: 14.5
